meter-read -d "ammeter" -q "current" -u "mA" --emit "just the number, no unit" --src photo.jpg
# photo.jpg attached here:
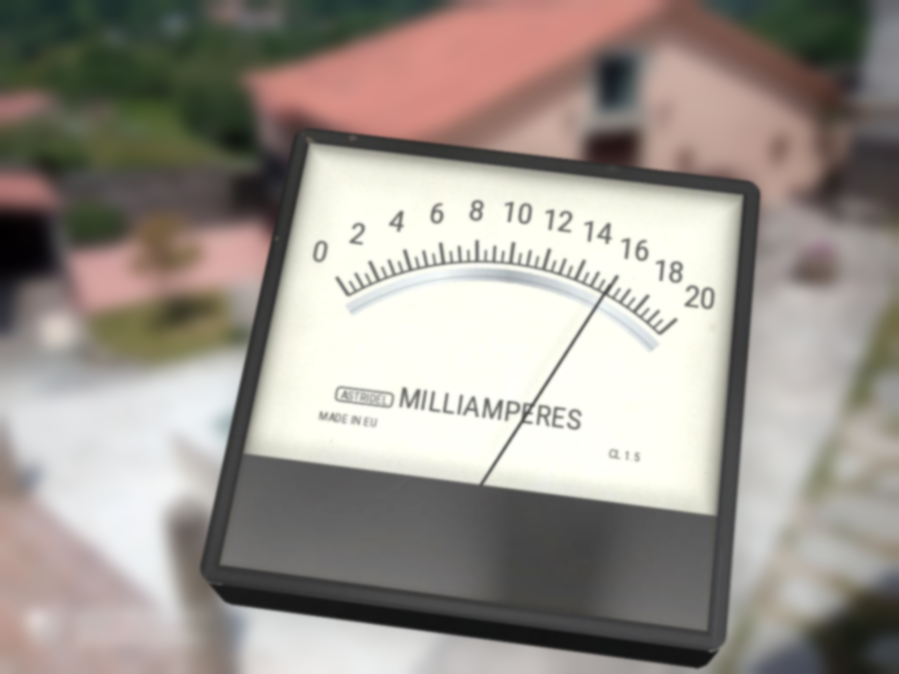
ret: 16
